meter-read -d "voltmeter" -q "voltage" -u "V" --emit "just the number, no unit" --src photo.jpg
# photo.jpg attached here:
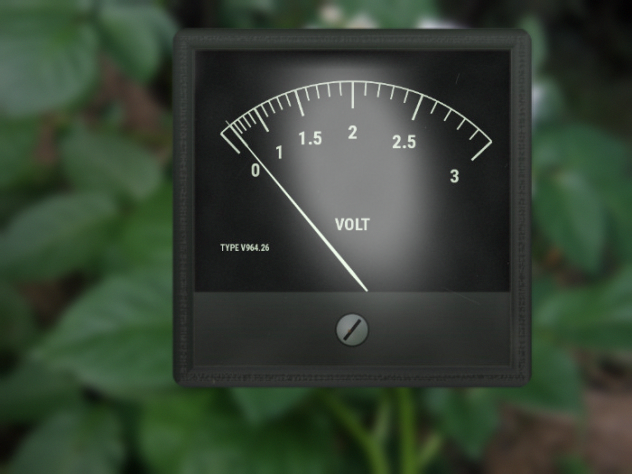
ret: 0.5
